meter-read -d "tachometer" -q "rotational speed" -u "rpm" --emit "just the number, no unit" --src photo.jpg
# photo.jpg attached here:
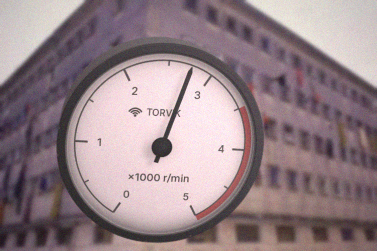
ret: 2750
